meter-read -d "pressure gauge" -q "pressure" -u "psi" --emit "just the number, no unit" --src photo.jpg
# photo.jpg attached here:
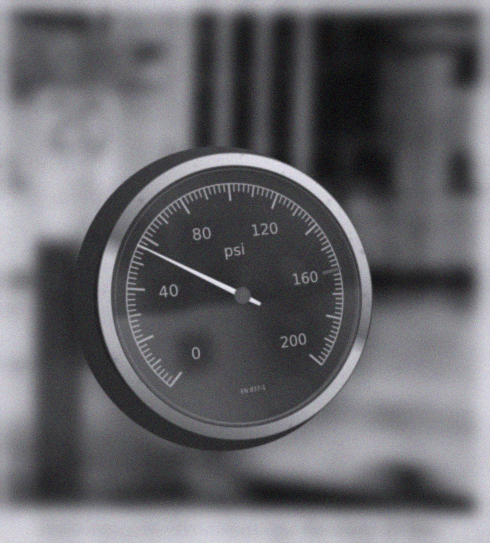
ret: 56
